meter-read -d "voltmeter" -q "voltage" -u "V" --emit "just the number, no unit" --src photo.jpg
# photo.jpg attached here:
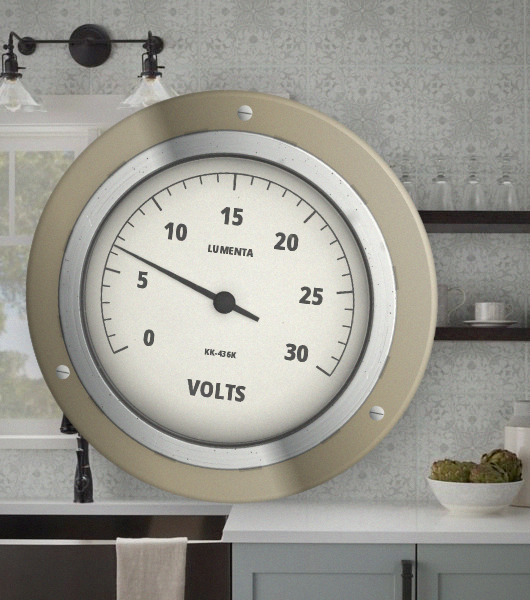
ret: 6.5
